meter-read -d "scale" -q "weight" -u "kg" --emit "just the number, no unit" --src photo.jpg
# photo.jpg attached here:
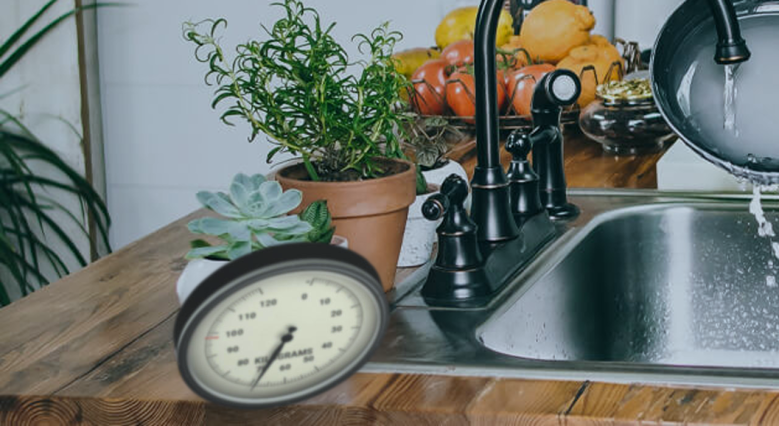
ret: 70
